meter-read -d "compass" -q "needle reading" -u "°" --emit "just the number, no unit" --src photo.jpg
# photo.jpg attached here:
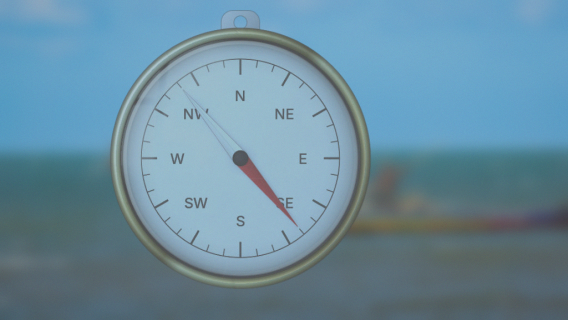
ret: 140
